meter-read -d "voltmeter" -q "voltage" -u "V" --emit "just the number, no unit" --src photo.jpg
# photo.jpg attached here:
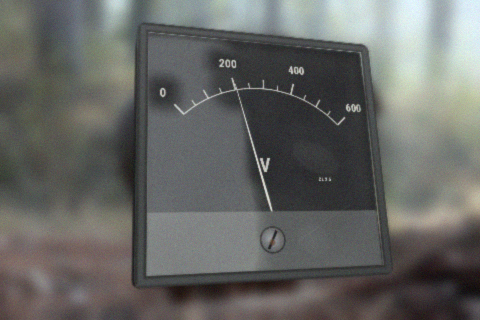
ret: 200
